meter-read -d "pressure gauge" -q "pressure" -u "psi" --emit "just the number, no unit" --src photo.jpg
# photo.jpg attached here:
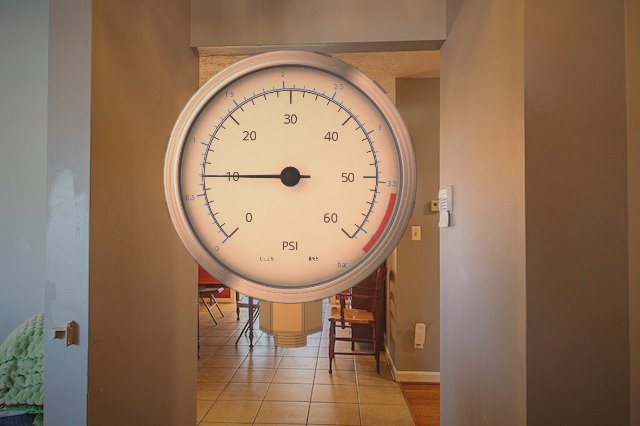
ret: 10
